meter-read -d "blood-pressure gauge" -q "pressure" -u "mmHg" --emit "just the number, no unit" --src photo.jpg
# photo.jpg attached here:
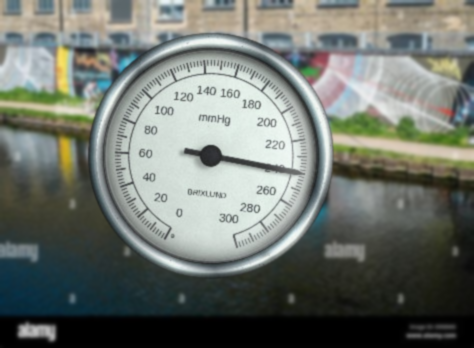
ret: 240
